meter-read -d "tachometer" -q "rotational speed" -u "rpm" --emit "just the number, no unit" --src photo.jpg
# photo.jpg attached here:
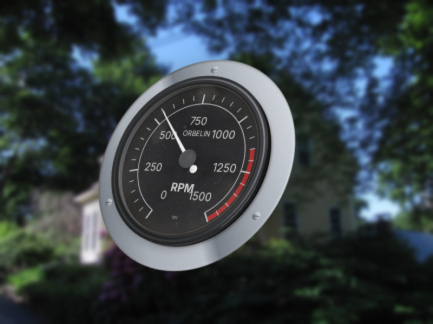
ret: 550
